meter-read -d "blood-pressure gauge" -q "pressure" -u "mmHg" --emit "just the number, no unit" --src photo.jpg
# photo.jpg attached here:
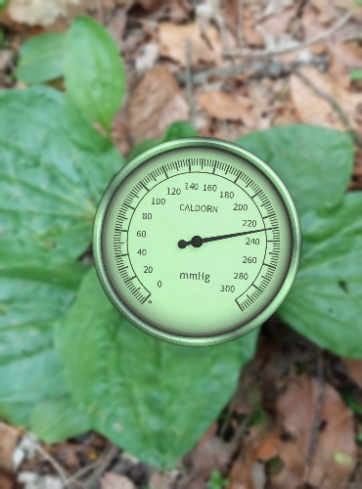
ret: 230
